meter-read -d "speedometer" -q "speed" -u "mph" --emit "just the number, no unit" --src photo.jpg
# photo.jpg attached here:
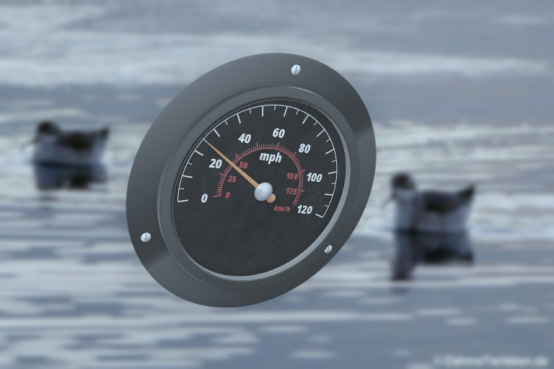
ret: 25
